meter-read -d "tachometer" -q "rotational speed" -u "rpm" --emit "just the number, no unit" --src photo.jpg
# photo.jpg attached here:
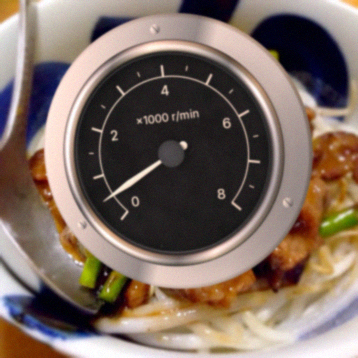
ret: 500
